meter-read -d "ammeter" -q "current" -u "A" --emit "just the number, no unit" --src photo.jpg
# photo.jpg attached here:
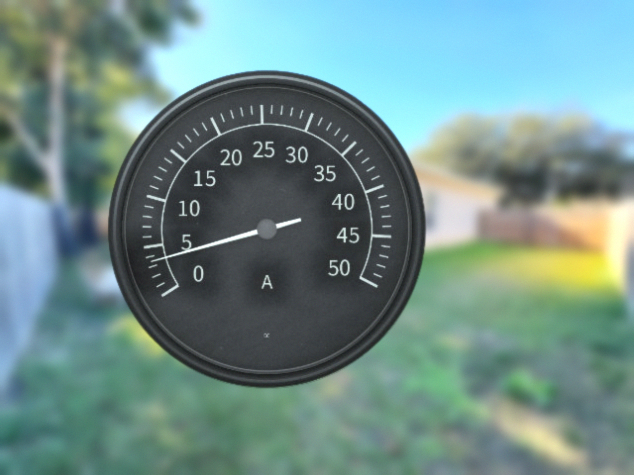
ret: 3.5
